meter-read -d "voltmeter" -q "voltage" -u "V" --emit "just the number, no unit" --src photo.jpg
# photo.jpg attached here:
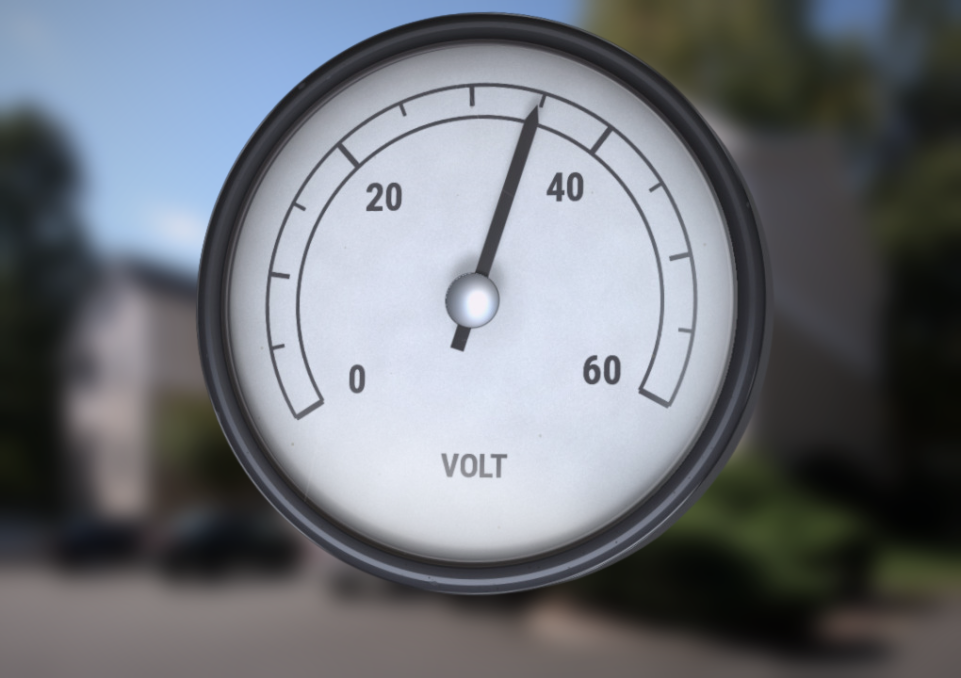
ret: 35
